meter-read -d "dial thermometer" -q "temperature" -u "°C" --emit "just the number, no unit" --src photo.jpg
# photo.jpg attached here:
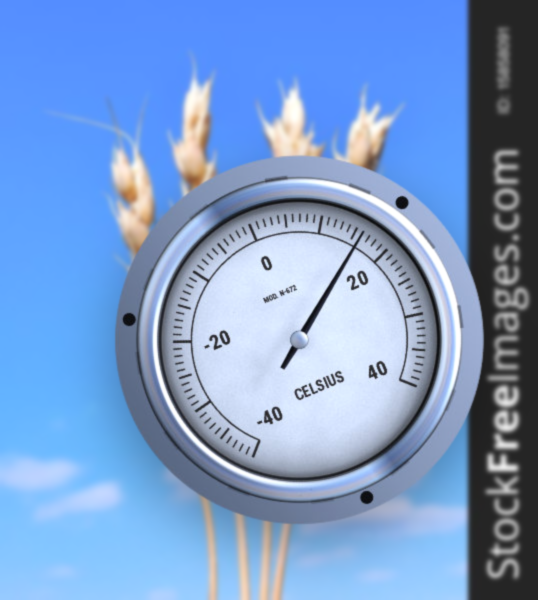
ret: 16
